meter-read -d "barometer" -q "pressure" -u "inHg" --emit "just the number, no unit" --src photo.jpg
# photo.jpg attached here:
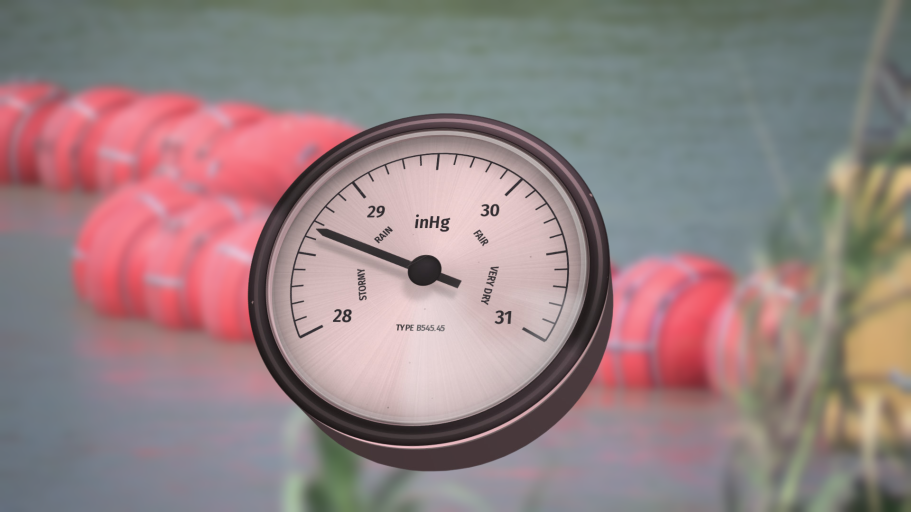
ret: 28.65
